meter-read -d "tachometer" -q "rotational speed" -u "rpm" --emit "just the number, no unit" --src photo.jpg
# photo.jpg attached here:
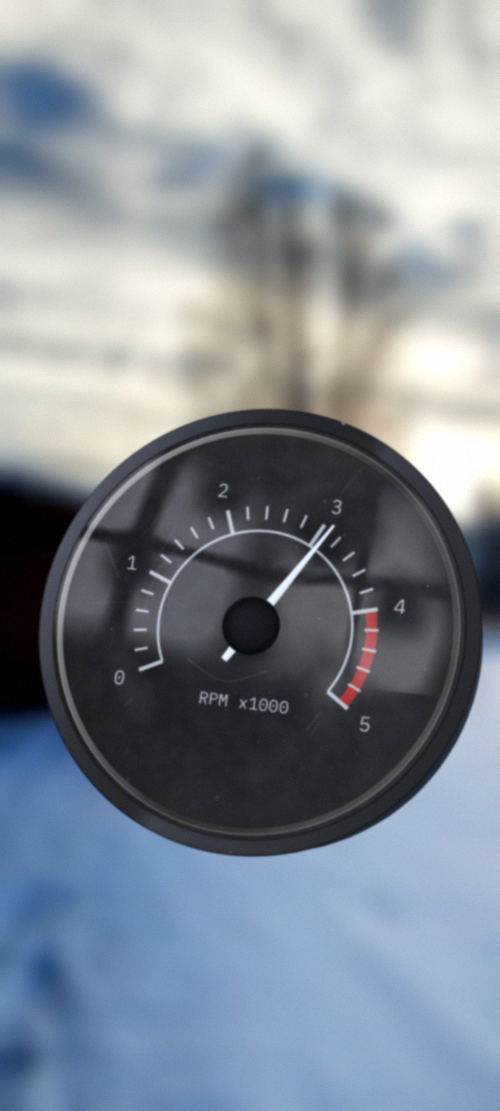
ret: 3100
